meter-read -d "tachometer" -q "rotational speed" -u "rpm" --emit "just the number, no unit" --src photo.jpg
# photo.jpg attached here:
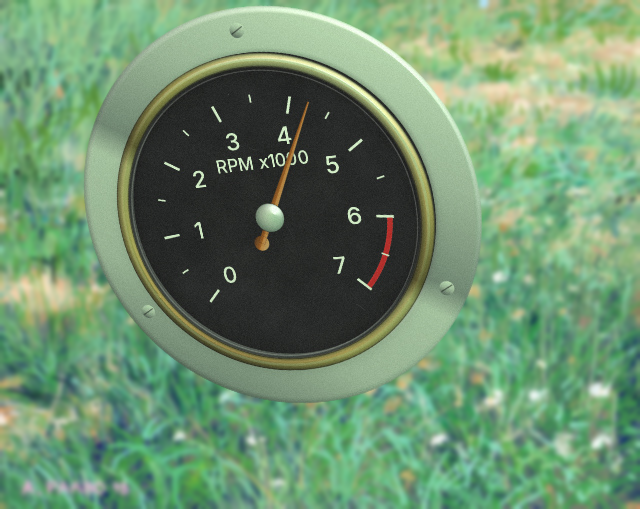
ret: 4250
